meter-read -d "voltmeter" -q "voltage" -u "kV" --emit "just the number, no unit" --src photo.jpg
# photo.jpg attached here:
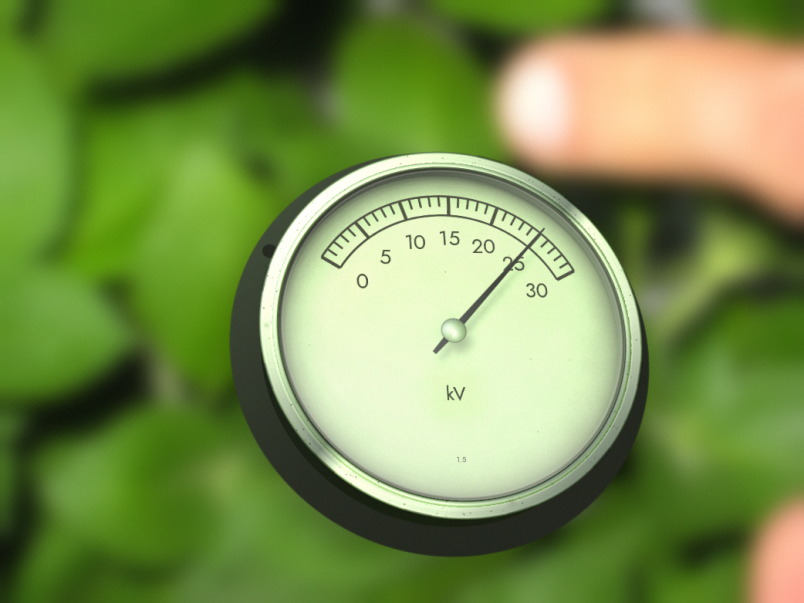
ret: 25
